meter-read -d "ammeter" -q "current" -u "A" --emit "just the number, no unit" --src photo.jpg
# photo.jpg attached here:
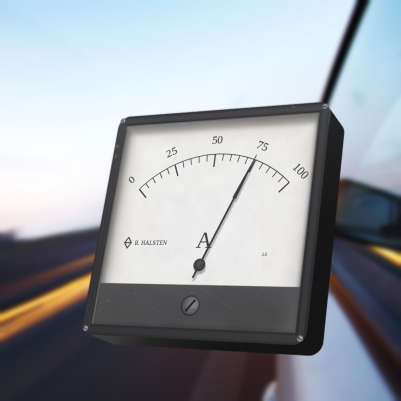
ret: 75
